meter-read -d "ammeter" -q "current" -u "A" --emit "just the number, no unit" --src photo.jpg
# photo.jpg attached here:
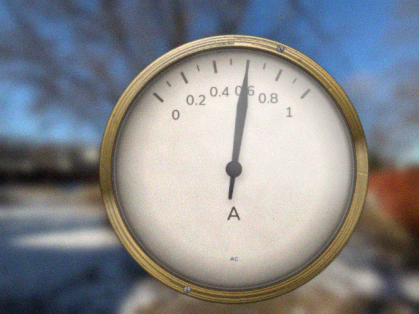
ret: 0.6
